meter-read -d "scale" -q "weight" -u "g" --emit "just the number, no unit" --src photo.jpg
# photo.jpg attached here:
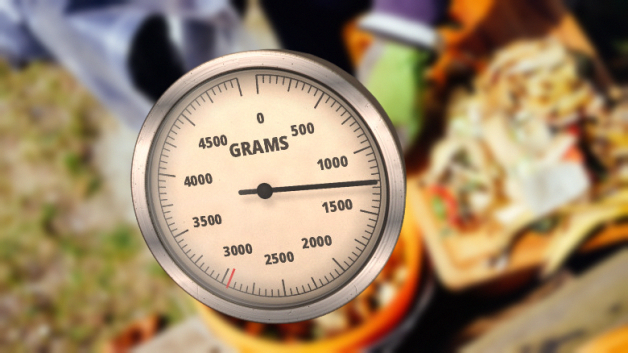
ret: 1250
